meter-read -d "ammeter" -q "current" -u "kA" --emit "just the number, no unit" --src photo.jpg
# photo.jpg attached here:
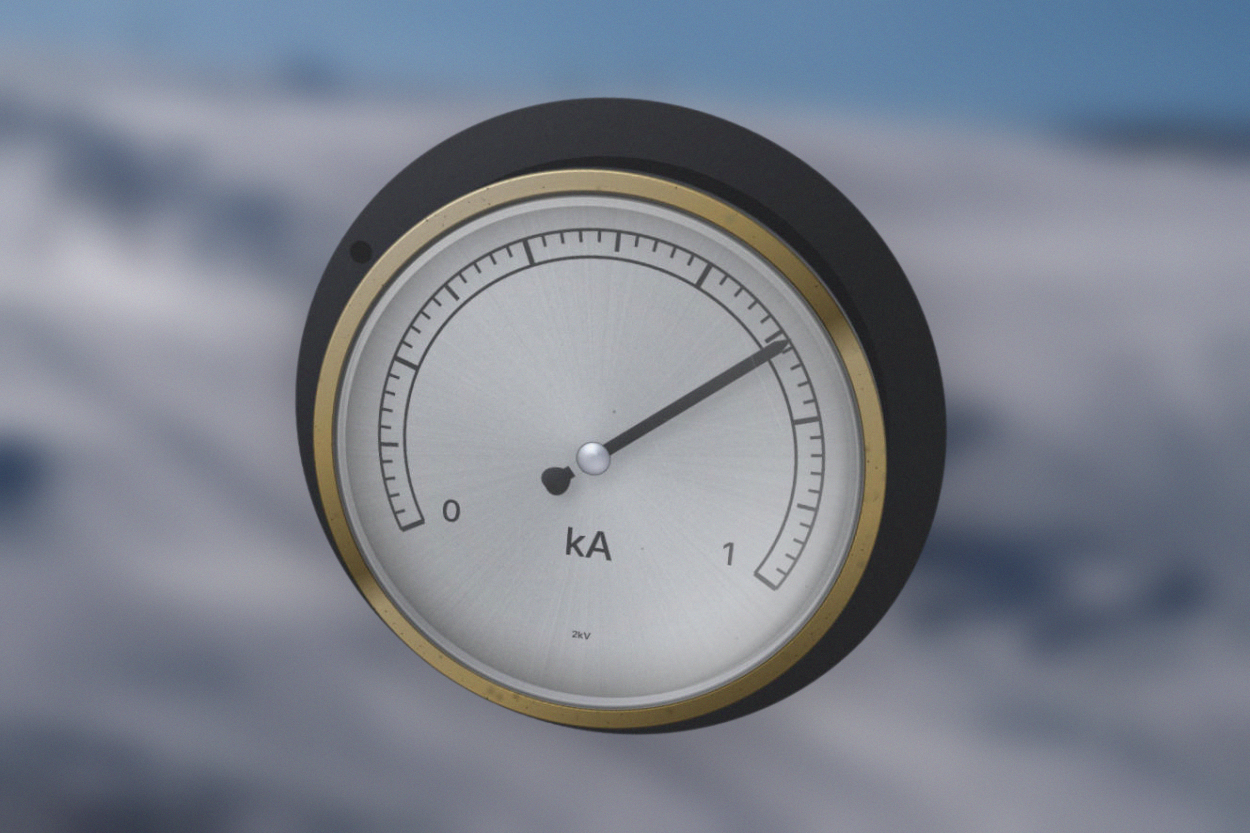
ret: 0.71
